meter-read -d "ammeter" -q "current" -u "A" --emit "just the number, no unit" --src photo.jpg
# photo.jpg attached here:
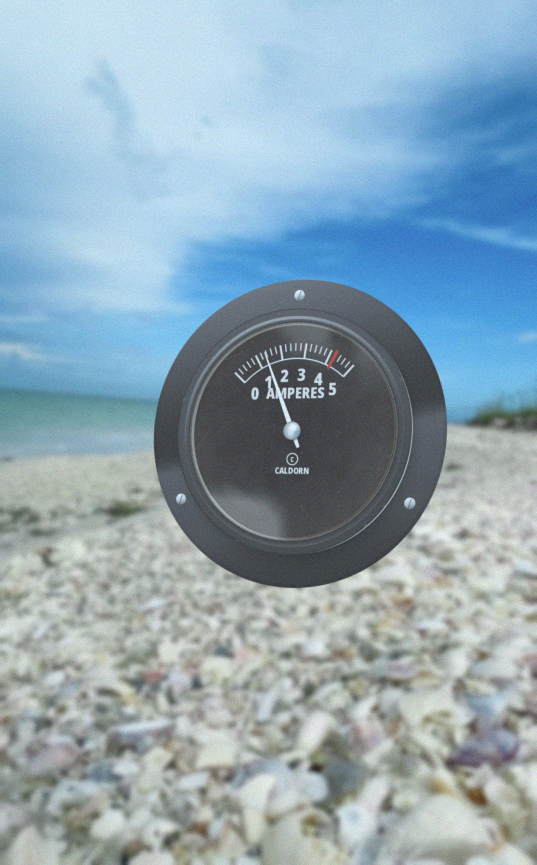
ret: 1.4
